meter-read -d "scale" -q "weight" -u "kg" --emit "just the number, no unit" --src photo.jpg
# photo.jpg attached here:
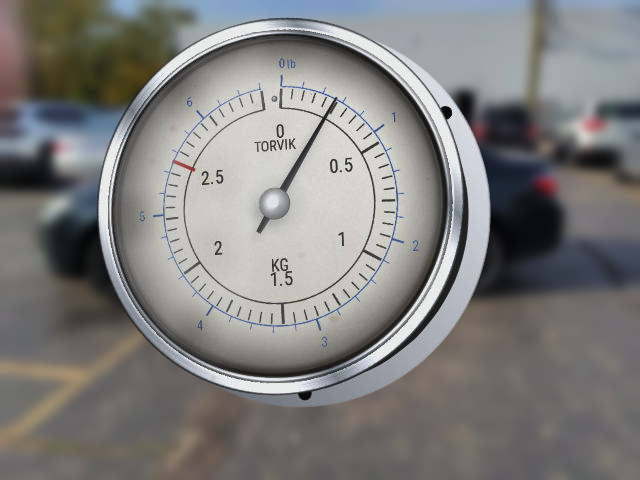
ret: 0.25
